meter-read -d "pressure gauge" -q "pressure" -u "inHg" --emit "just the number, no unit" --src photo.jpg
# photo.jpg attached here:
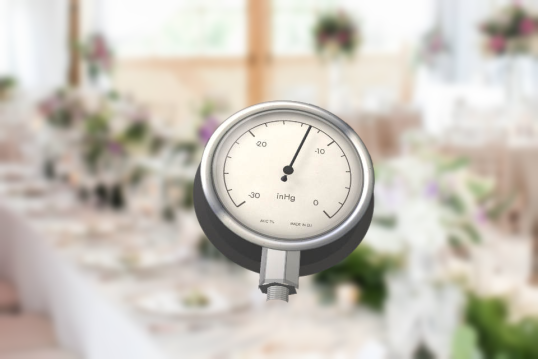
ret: -13
